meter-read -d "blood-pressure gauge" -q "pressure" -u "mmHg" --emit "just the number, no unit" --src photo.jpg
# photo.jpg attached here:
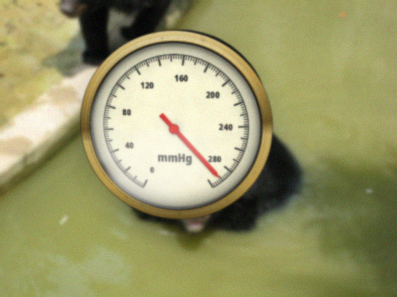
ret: 290
